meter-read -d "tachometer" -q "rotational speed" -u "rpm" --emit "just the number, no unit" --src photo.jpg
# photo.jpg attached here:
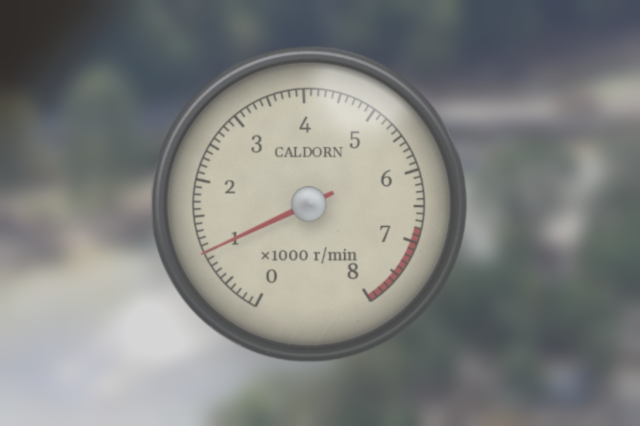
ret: 1000
